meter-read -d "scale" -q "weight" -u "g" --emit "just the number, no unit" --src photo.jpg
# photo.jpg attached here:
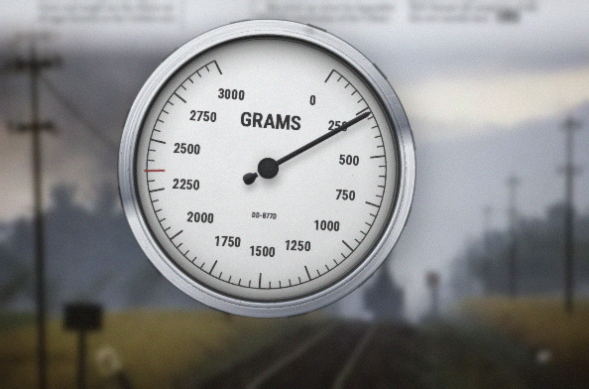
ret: 275
